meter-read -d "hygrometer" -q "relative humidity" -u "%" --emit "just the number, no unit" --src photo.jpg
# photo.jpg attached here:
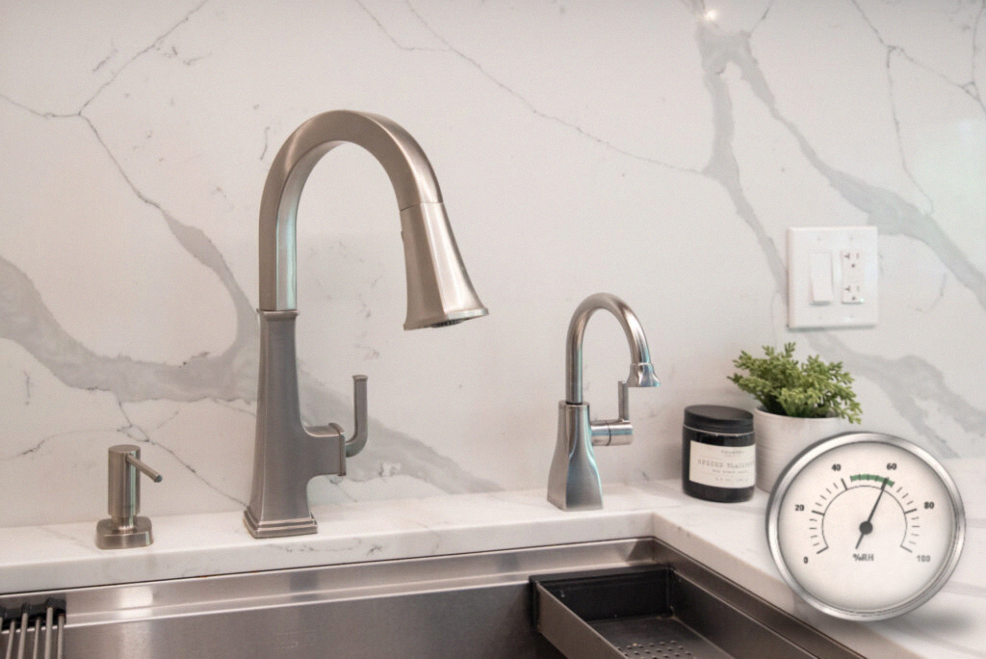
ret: 60
